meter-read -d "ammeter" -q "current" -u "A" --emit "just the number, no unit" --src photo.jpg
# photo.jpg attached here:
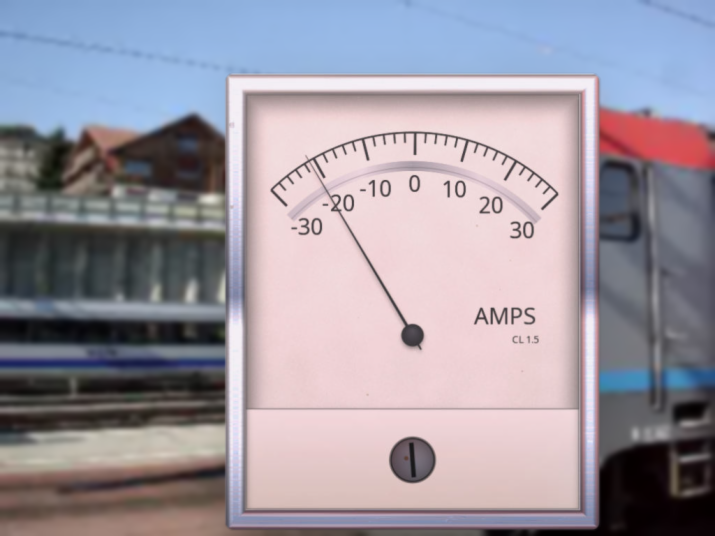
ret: -21
